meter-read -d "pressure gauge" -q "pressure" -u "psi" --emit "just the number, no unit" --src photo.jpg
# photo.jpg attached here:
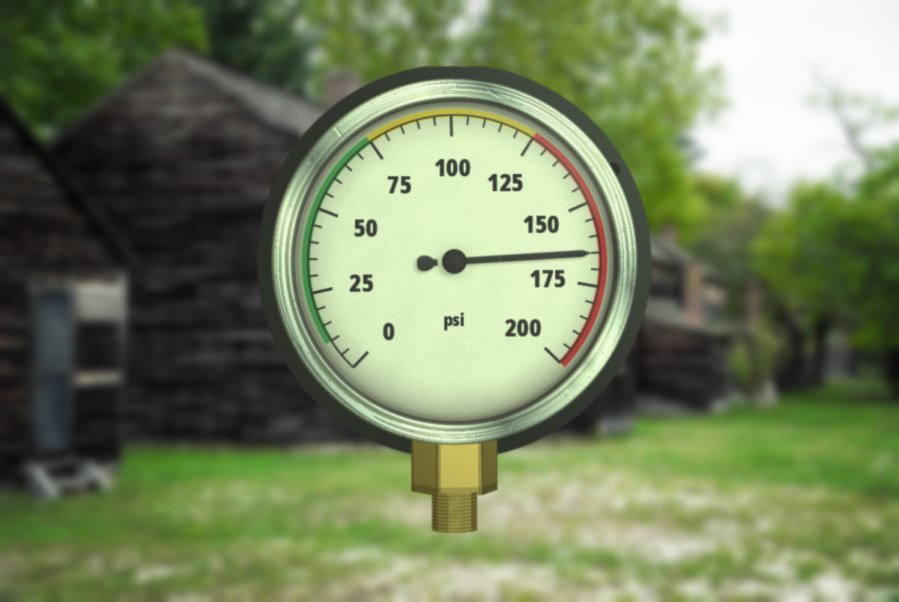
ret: 165
